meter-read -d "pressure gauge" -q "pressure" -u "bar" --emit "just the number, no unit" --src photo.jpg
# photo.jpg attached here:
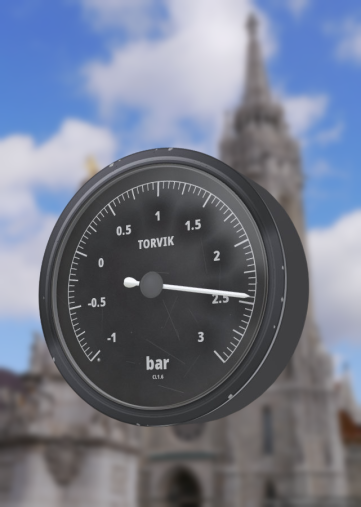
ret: 2.45
